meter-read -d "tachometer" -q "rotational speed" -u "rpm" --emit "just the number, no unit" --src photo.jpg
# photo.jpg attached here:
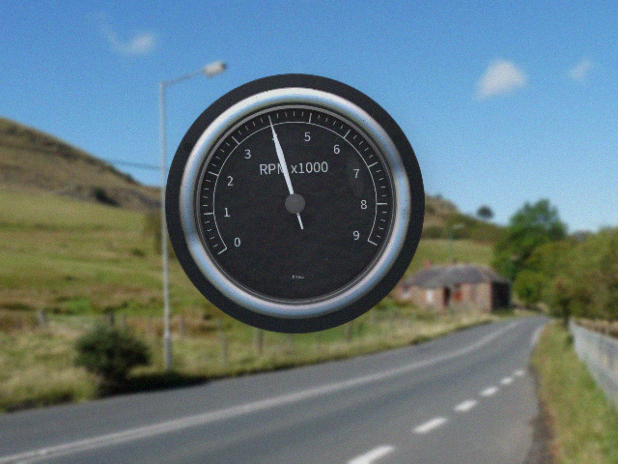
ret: 4000
